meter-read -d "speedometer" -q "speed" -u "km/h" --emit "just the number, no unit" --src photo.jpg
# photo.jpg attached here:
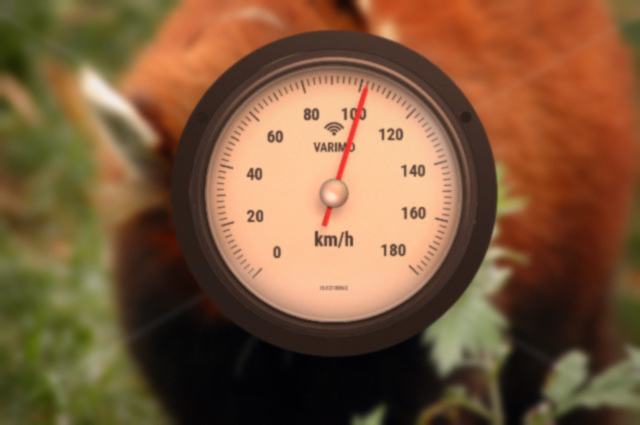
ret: 102
